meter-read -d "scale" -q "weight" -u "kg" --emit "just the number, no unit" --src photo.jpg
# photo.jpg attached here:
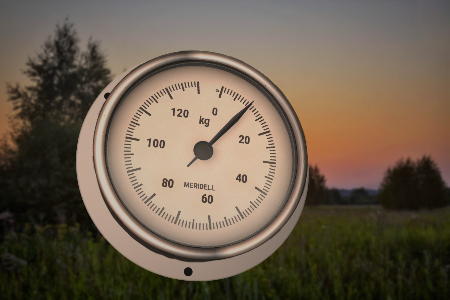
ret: 10
